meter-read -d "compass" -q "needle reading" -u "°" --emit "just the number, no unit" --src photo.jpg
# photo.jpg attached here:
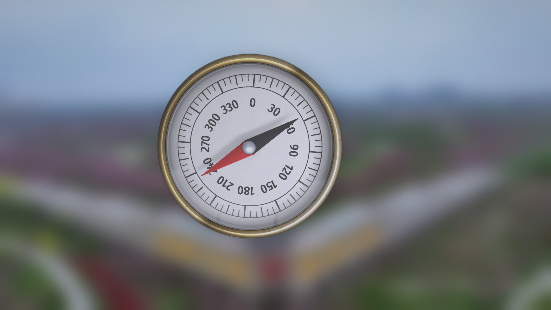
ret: 235
